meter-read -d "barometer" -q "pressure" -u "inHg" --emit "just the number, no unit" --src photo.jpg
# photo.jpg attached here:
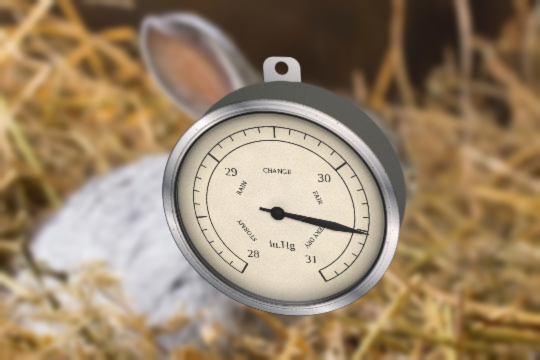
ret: 30.5
